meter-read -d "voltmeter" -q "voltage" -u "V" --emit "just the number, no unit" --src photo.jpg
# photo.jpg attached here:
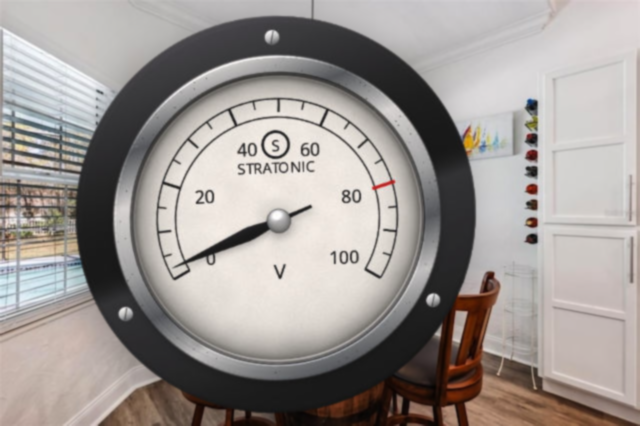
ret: 2.5
